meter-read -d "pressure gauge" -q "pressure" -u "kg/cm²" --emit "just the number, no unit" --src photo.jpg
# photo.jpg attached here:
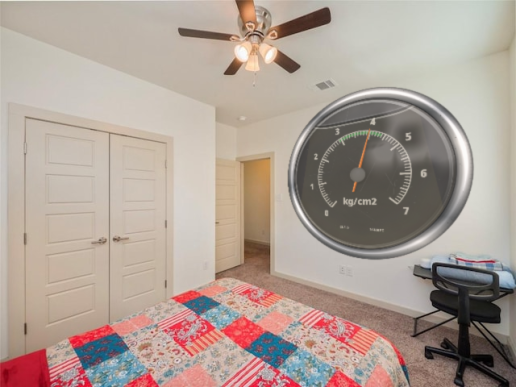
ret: 4
